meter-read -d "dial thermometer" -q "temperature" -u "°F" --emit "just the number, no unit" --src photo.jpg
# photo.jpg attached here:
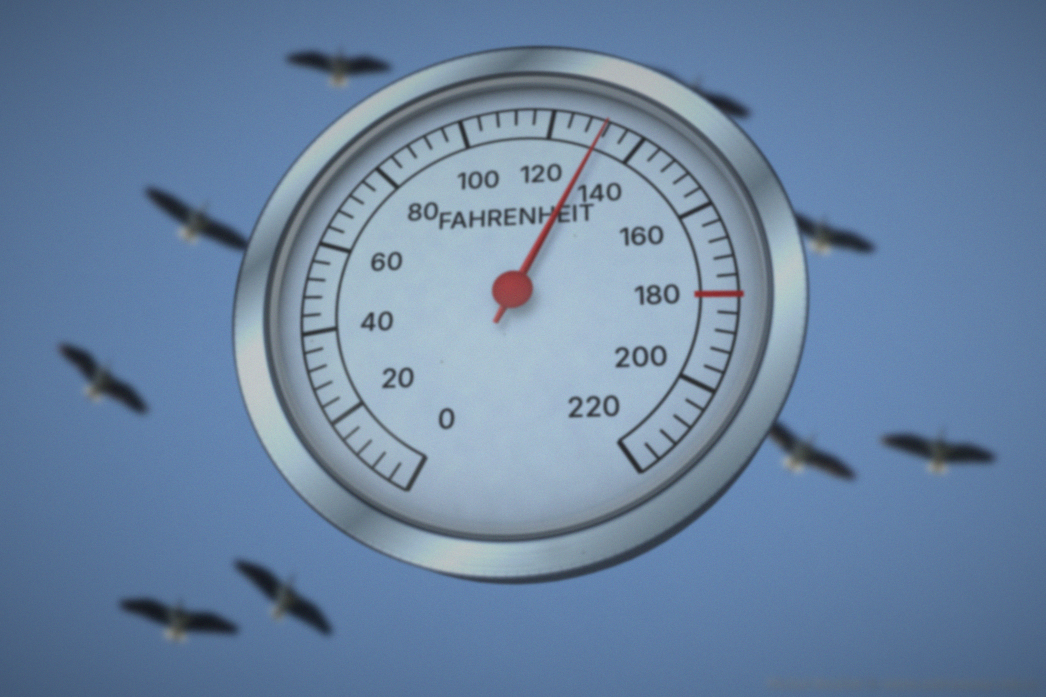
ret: 132
